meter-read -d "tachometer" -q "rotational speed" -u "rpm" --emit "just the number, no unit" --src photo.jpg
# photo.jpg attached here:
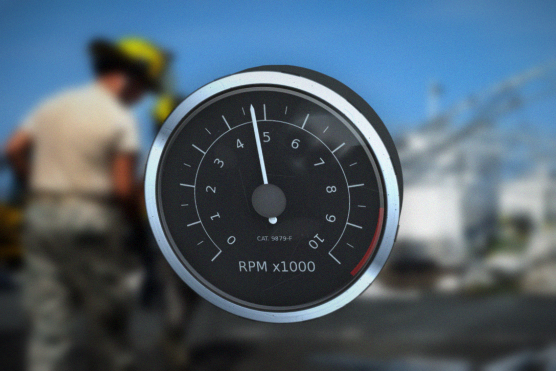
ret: 4750
